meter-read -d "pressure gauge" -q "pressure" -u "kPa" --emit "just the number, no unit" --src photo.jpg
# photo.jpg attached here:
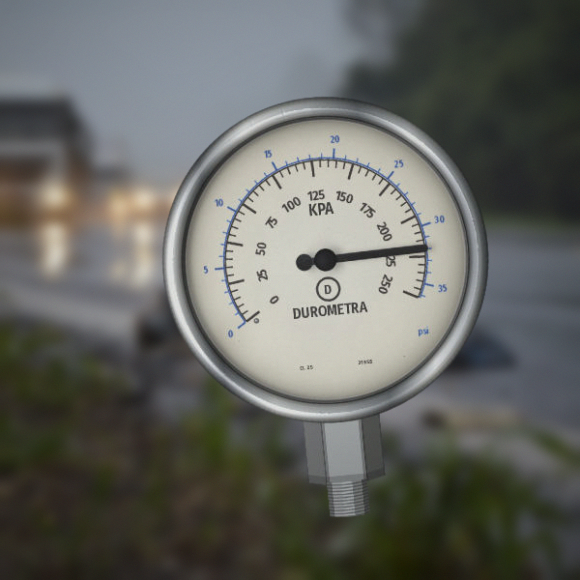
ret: 220
